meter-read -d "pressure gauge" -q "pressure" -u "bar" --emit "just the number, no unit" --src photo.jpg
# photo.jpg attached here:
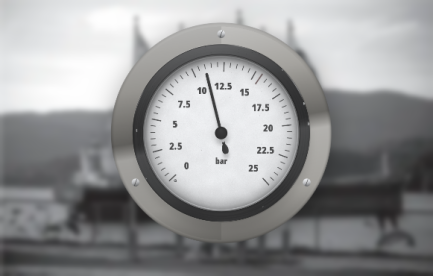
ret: 11
